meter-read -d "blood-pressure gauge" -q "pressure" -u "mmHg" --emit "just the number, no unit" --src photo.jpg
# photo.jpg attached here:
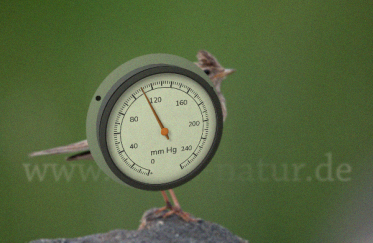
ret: 110
